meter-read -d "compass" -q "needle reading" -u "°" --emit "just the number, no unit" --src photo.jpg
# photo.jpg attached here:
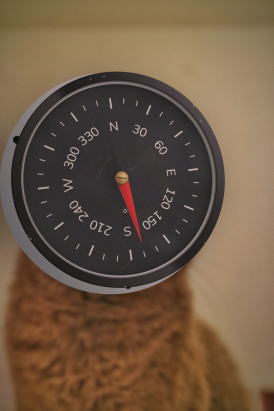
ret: 170
